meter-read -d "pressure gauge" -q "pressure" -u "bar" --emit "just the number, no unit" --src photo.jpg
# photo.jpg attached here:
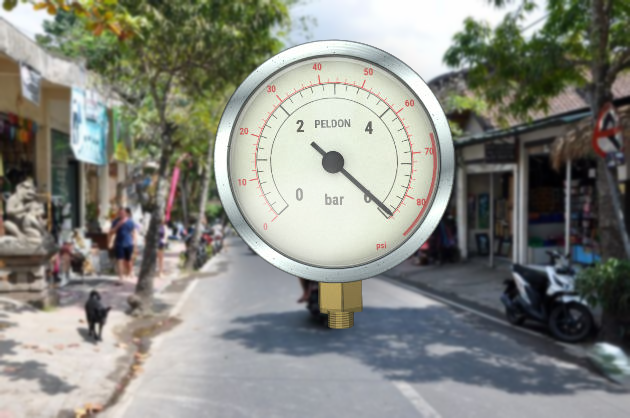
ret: 5.9
